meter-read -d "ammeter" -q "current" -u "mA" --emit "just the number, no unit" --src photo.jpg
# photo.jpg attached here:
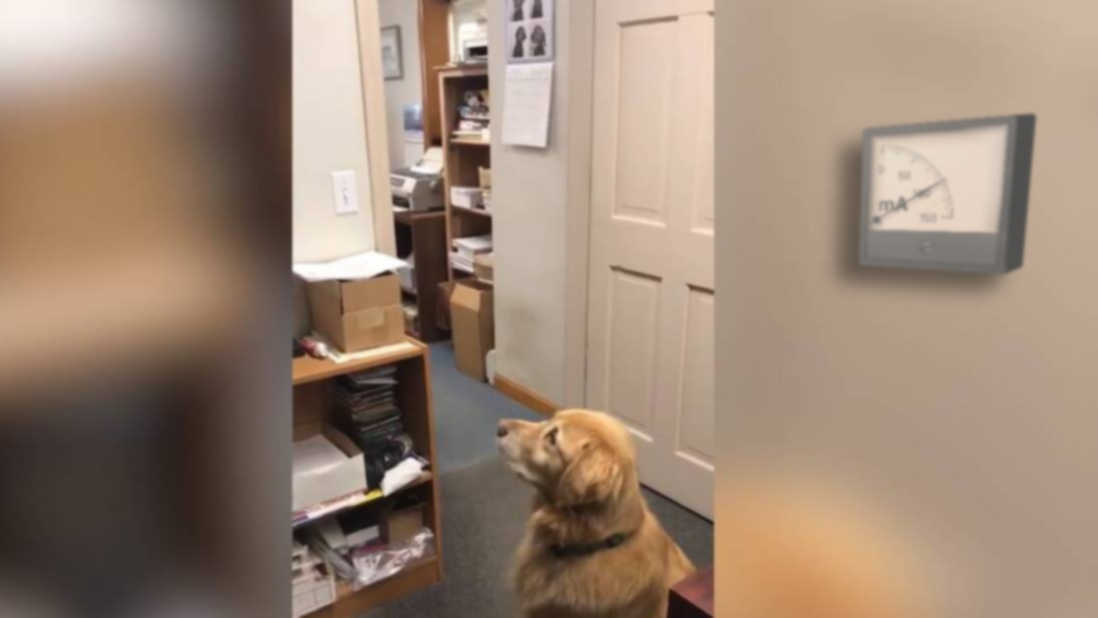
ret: 100
